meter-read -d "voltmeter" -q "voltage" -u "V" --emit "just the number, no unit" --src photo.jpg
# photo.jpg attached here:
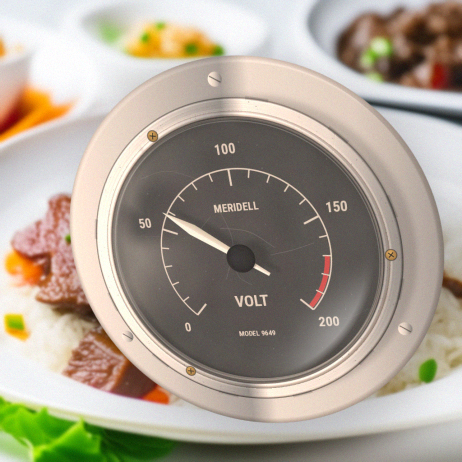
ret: 60
